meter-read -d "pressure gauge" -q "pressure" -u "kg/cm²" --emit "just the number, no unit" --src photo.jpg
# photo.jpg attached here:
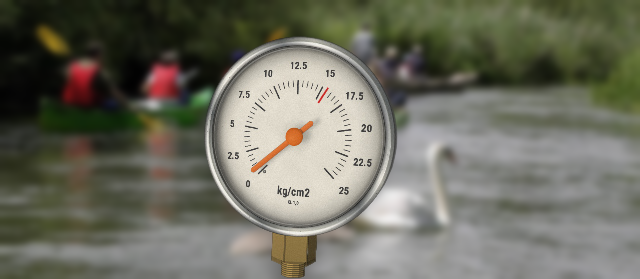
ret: 0.5
